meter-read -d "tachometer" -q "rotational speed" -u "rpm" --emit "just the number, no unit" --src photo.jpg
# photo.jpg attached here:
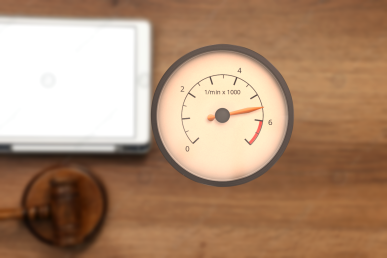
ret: 5500
